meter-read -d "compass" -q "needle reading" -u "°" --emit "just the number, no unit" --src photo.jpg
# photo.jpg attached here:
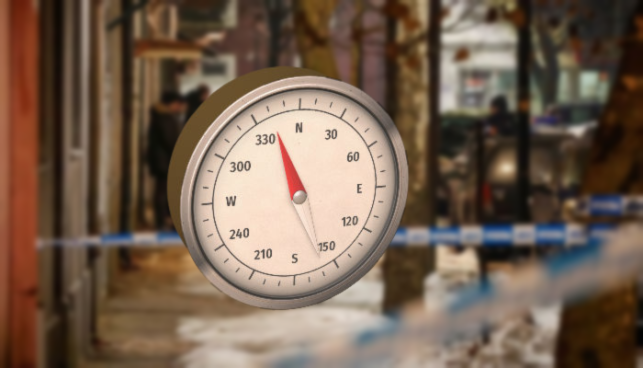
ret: 340
